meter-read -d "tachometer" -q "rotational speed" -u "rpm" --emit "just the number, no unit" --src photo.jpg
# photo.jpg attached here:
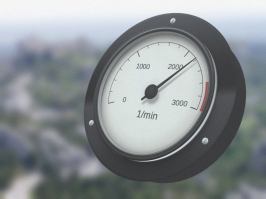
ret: 2200
